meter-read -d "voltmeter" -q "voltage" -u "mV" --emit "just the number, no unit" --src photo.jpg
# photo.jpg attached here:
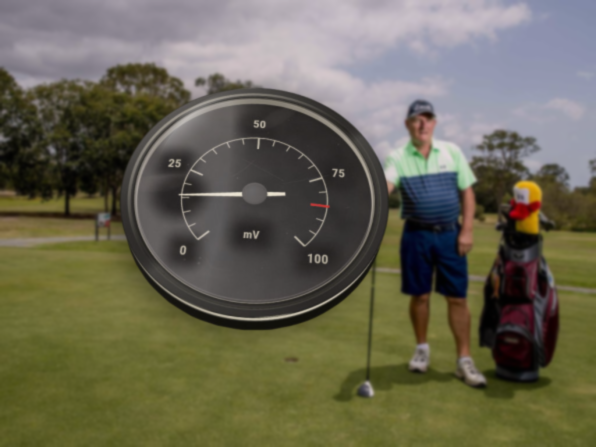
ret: 15
